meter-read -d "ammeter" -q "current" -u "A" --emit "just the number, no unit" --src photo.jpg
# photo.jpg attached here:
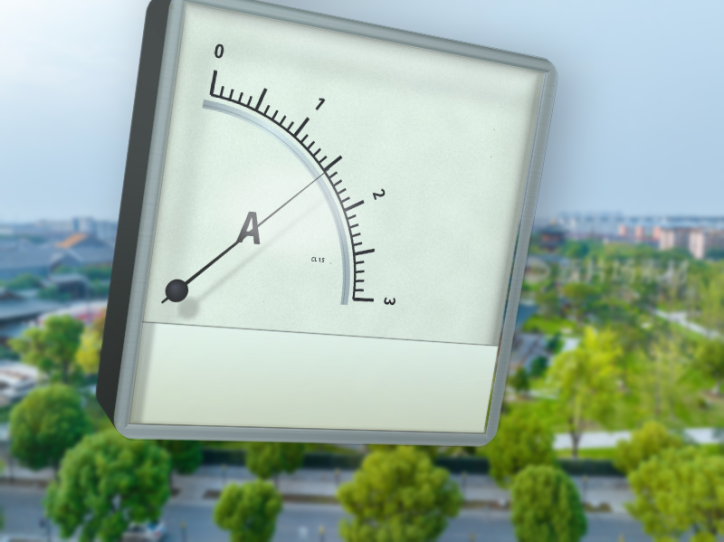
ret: 1.5
